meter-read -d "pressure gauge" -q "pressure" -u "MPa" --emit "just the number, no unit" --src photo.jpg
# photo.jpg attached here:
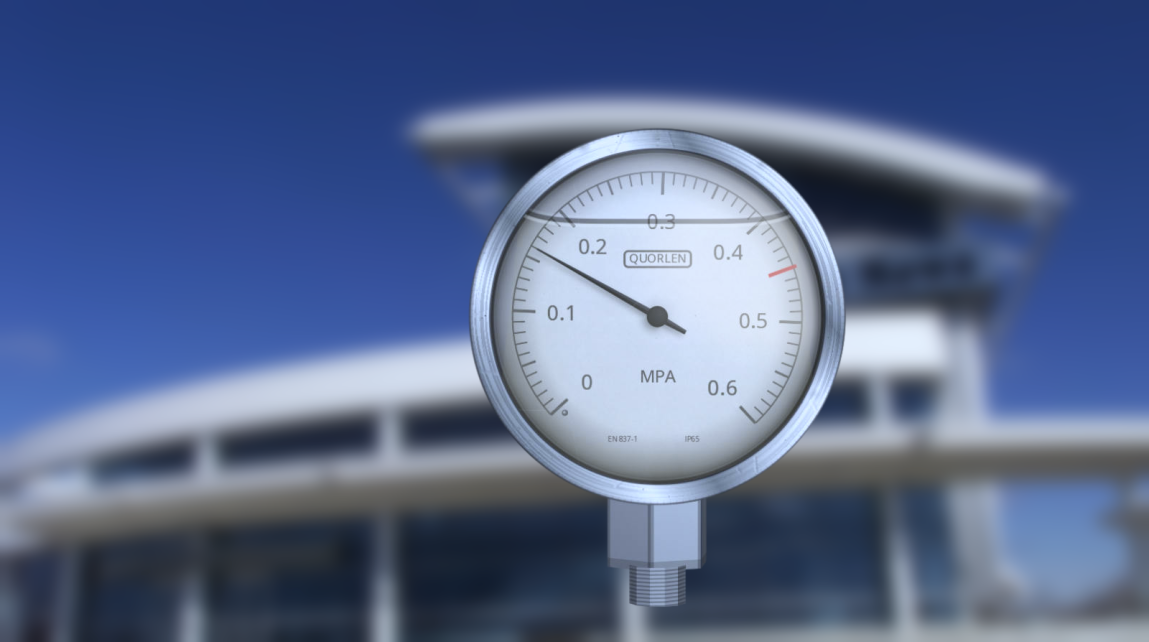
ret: 0.16
